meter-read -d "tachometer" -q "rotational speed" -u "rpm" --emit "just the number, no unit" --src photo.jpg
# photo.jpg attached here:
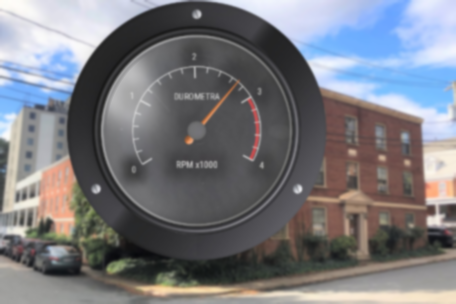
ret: 2700
